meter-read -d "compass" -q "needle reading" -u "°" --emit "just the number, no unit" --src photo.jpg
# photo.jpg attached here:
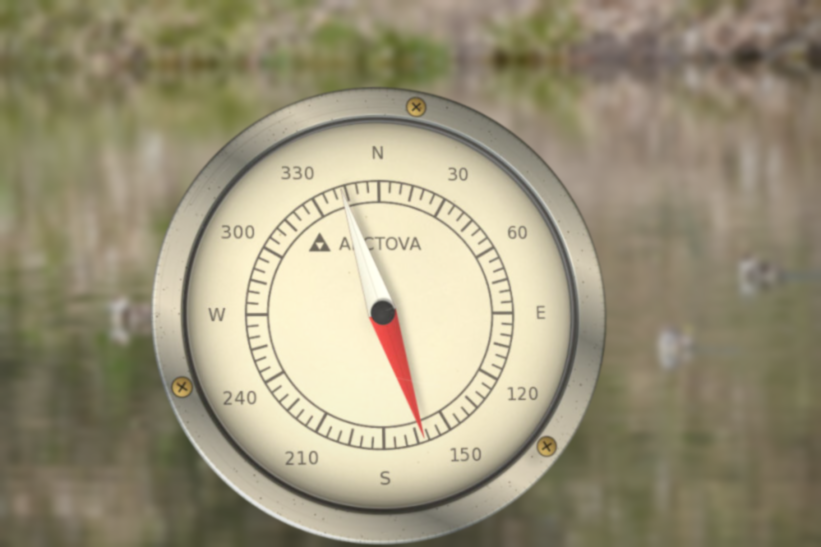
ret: 162.5
